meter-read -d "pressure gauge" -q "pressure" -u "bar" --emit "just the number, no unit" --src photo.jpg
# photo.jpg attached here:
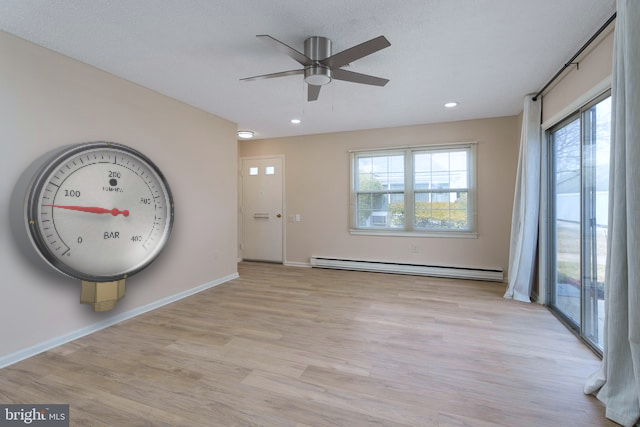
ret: 70
